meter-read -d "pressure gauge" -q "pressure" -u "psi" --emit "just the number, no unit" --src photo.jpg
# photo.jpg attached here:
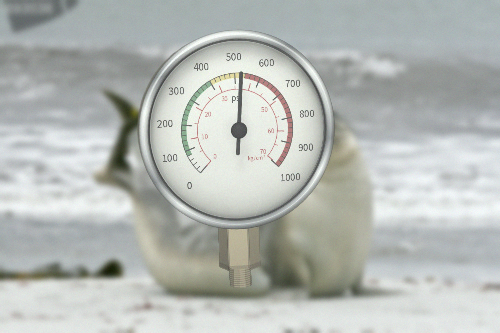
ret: 520
